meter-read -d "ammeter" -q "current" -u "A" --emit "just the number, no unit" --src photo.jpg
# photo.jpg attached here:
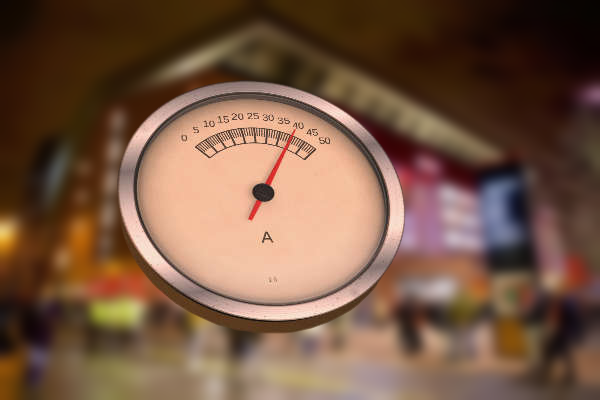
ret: 40
